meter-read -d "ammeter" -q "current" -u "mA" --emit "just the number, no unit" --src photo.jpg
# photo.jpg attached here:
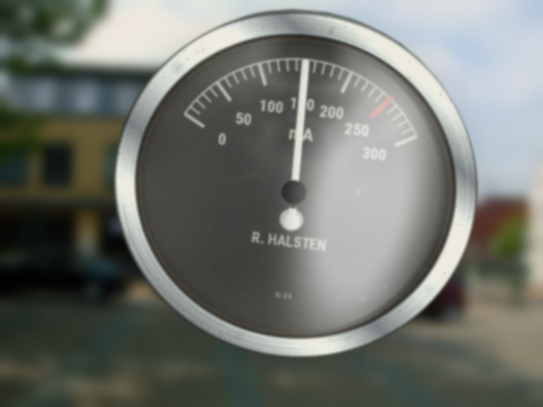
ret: 150
